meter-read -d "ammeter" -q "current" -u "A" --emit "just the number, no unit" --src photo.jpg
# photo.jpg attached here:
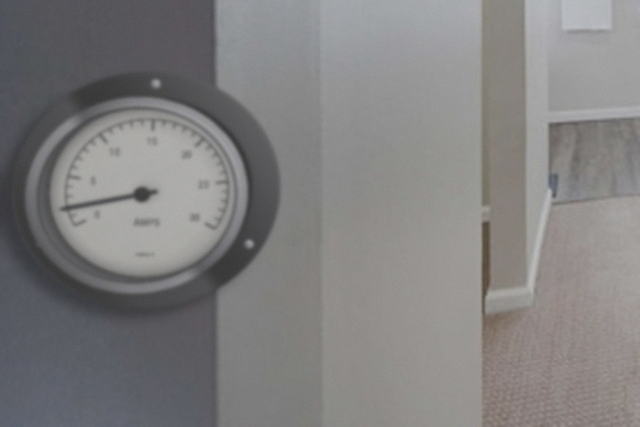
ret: 2
